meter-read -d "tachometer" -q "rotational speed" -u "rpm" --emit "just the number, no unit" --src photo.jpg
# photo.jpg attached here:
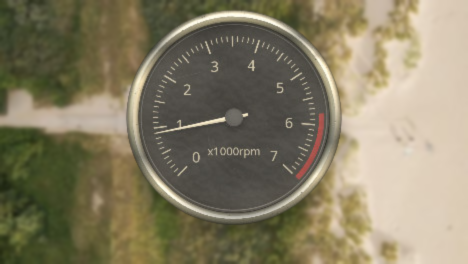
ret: 900
